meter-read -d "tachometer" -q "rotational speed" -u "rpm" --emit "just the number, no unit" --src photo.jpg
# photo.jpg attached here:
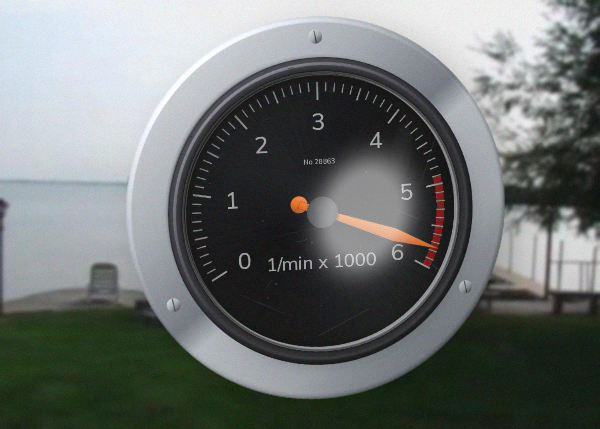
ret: 5750
